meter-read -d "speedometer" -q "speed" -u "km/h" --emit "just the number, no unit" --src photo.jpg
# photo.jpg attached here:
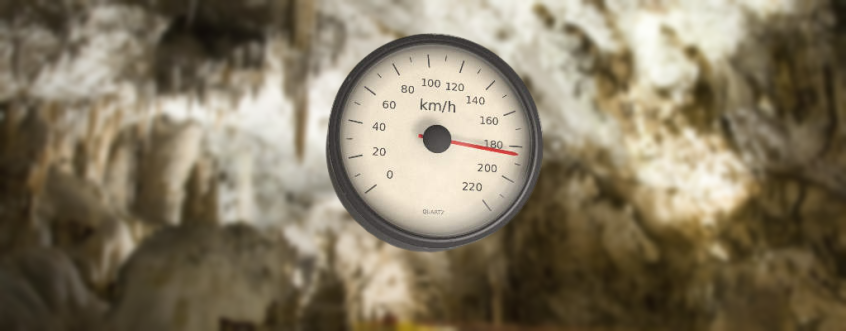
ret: 185
